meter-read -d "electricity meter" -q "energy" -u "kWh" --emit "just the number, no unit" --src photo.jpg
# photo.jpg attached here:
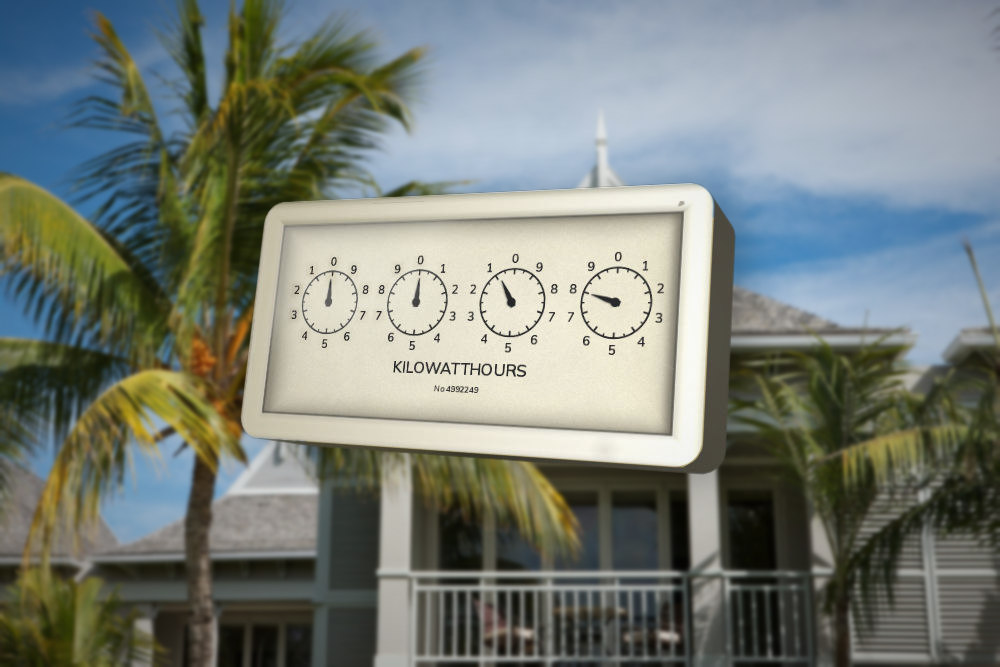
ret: 8
